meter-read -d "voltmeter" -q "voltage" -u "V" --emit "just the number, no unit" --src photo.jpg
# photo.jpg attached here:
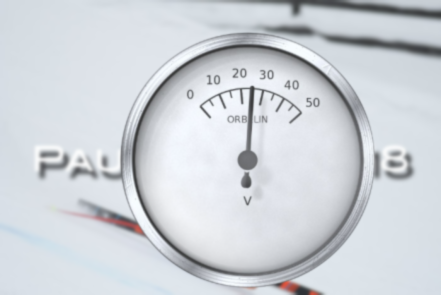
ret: 25
